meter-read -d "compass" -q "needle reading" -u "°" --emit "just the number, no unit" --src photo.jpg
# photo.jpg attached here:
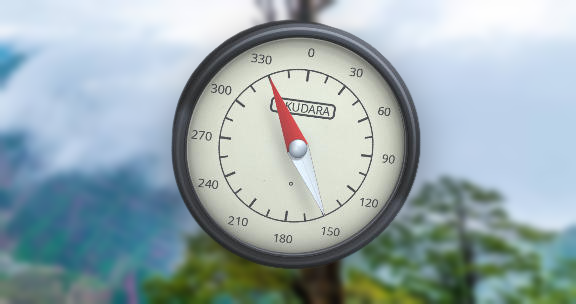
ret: 330
